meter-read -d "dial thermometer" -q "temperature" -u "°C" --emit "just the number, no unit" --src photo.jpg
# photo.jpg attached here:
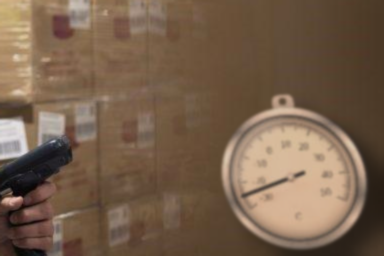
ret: -25
